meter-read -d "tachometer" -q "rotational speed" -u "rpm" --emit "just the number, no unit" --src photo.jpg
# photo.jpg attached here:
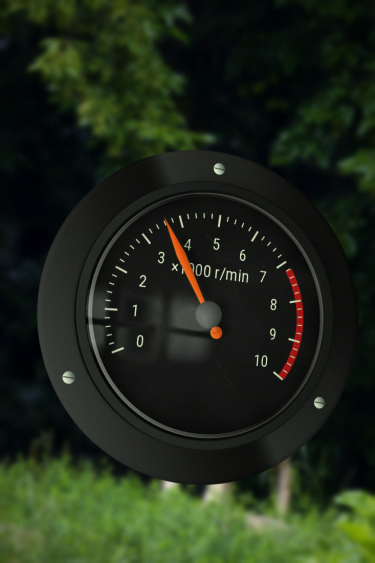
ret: 3600
